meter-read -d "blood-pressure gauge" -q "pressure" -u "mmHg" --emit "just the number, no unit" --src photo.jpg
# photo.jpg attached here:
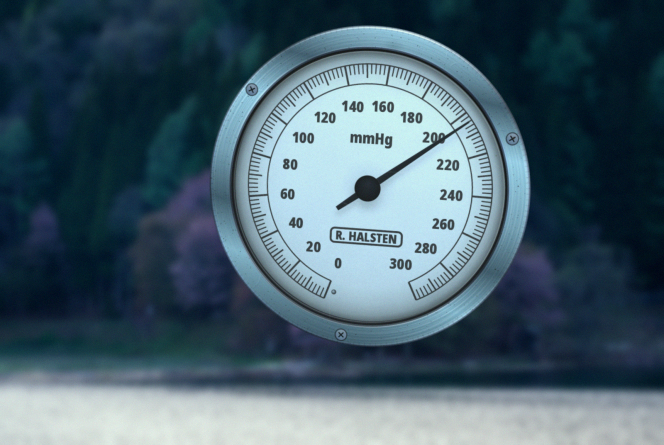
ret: 204
